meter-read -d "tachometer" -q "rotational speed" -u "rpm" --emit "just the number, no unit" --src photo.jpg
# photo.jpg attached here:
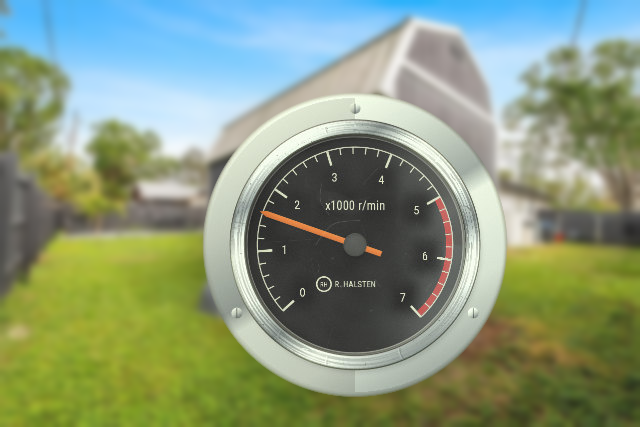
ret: 1600
